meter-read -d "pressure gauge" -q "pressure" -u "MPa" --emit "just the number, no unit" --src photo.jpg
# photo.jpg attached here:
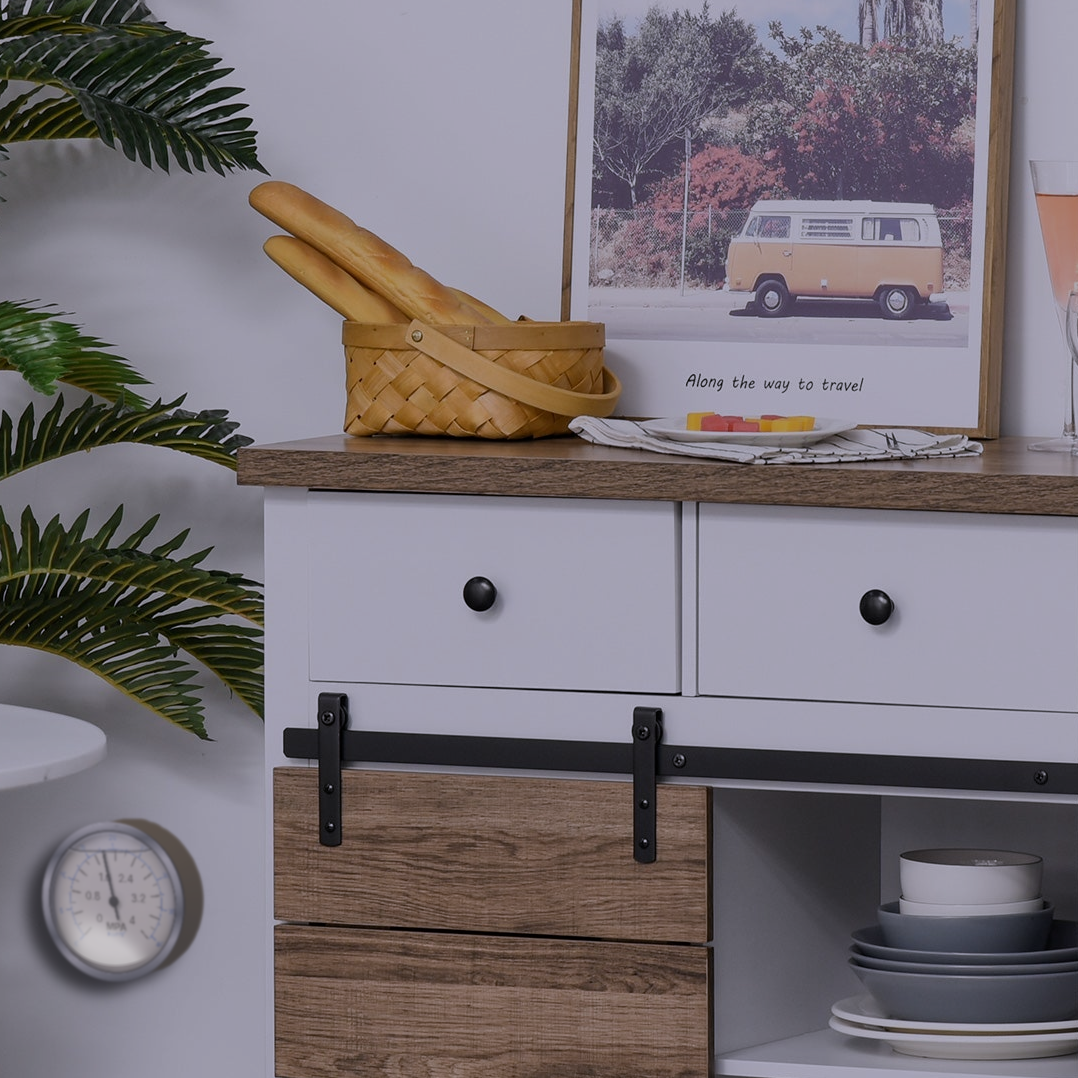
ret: 1.8
